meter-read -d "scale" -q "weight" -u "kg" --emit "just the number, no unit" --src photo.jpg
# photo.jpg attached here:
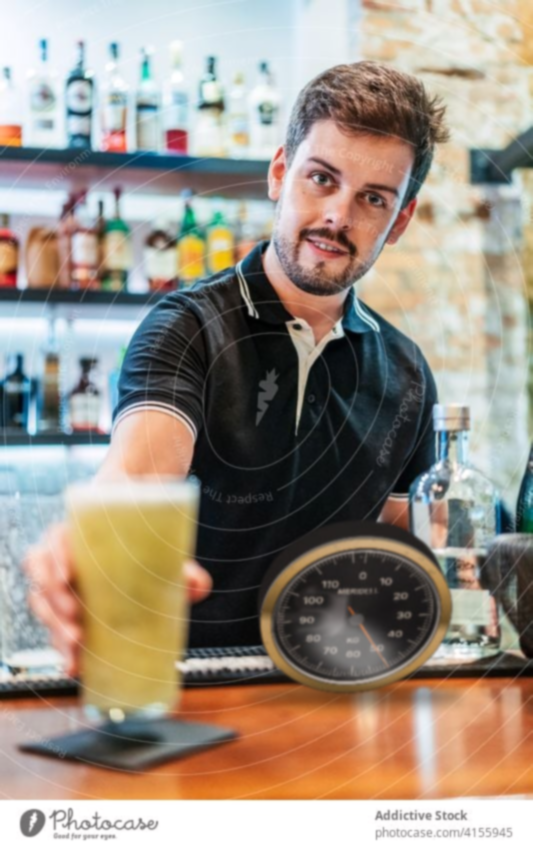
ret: 50
